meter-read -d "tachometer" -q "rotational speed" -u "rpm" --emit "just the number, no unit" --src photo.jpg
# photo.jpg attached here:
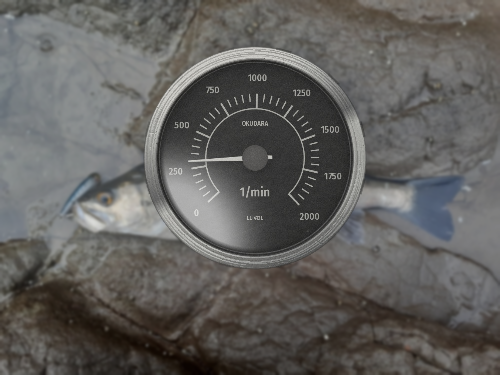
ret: 300
